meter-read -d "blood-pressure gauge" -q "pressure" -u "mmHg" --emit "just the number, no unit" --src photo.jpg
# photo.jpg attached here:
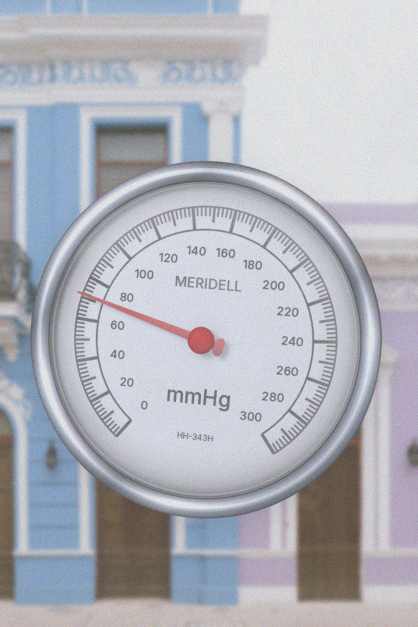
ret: 72
